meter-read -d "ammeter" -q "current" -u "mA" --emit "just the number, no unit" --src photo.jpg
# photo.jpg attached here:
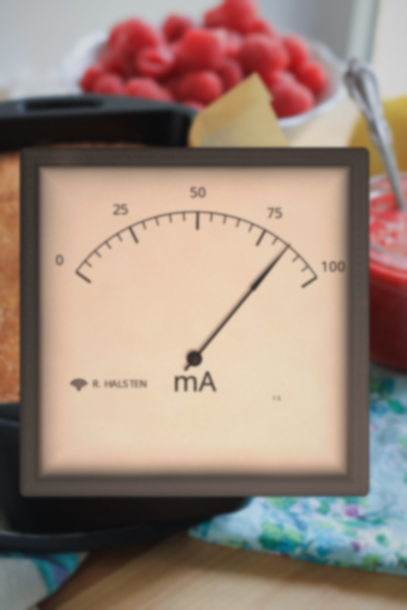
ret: 85
